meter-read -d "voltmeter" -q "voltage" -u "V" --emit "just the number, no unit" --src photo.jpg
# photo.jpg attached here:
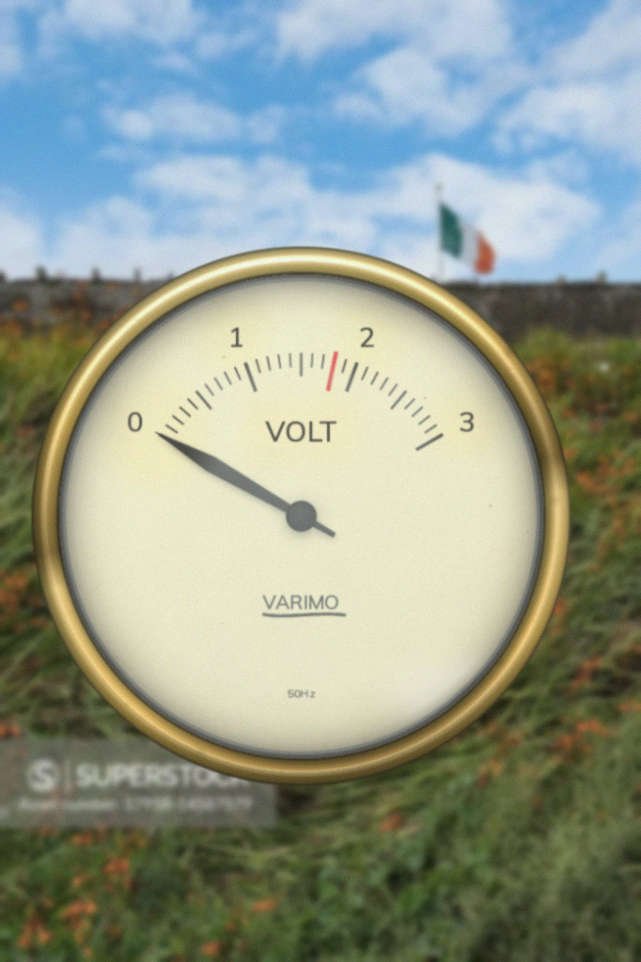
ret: 0
